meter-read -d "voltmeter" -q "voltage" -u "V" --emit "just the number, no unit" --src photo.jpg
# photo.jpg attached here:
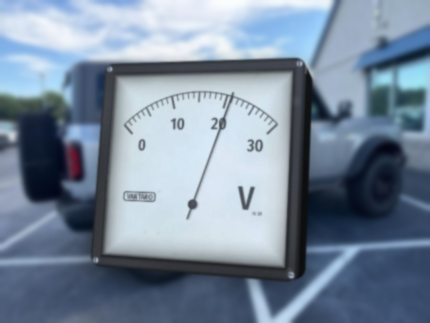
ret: 21
